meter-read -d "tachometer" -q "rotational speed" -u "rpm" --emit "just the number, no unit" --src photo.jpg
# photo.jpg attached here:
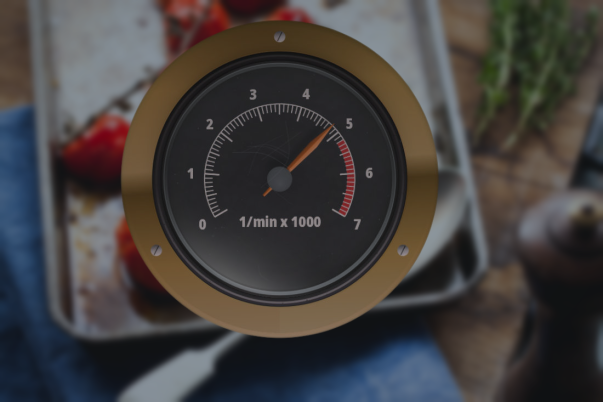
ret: 4800
